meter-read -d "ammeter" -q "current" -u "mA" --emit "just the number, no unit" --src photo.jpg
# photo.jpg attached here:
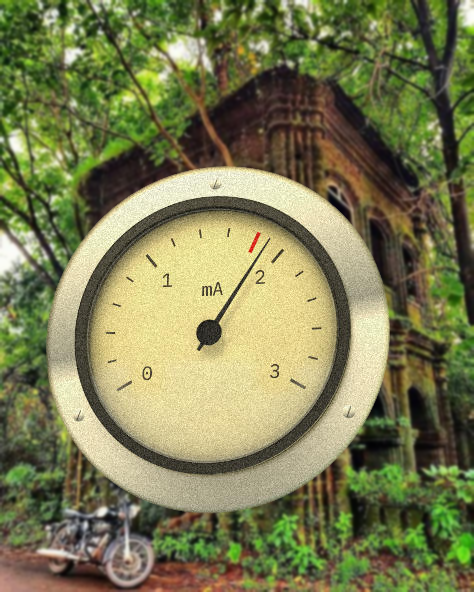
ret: 1.9
